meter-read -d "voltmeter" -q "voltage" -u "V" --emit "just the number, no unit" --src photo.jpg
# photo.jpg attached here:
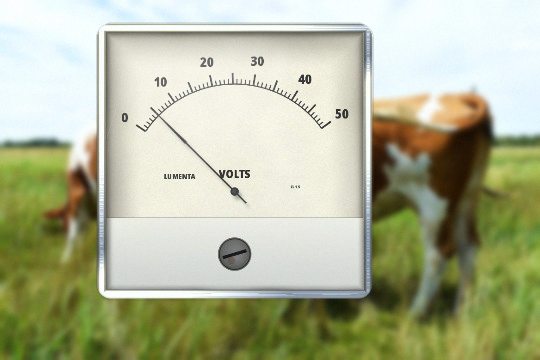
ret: 5
